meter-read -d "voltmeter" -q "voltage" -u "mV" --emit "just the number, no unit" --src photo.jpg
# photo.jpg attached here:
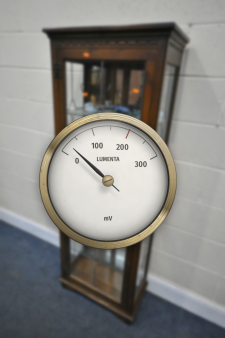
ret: 25
